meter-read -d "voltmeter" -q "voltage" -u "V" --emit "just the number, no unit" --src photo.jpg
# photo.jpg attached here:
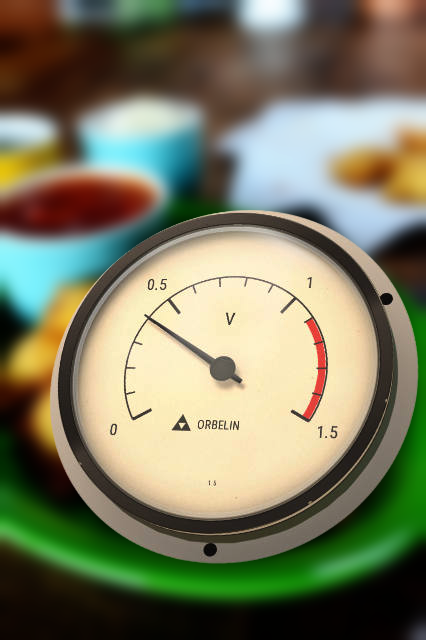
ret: 0.4
